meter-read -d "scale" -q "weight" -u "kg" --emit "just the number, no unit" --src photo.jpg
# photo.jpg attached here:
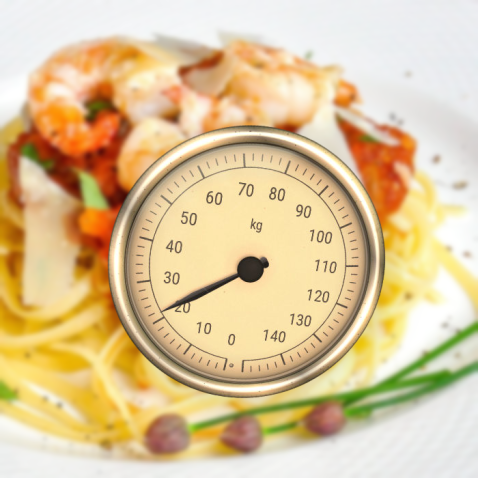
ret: 22
